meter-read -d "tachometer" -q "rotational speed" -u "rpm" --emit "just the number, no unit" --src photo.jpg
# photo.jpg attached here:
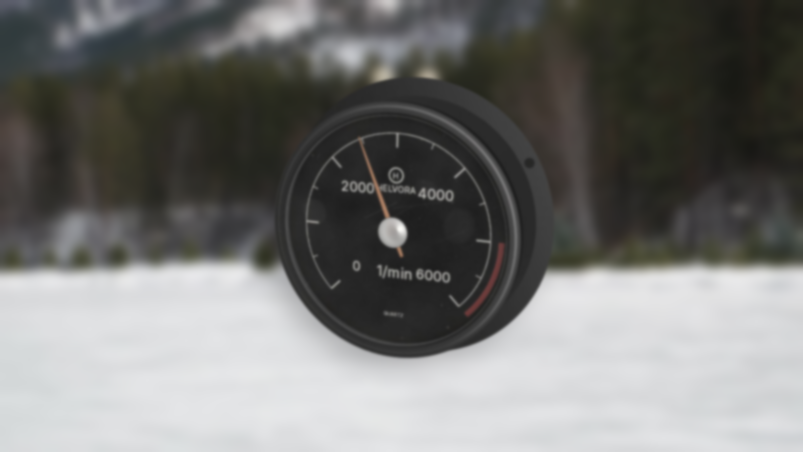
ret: 2500
